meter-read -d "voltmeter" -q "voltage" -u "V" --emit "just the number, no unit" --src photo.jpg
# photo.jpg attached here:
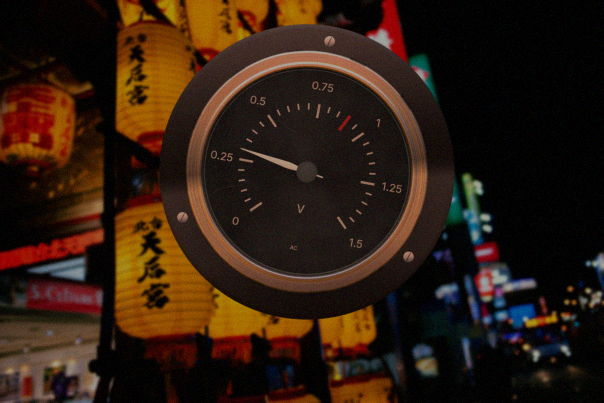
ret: 0.3
